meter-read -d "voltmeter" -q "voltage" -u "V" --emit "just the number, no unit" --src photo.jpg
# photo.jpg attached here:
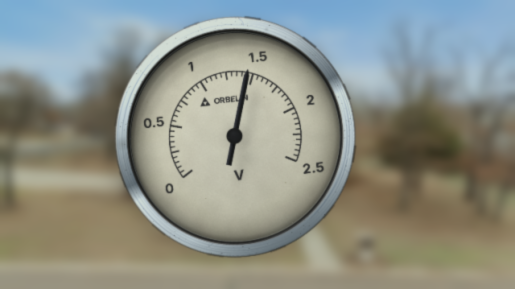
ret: 1.45
